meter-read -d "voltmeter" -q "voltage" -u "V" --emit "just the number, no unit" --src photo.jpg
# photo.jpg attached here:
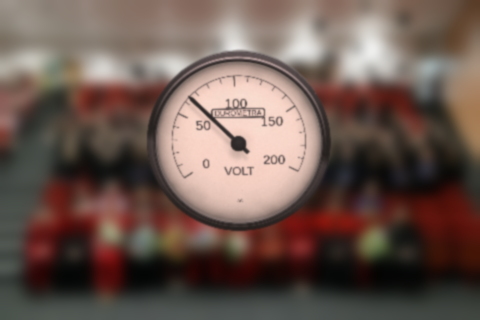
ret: 65
